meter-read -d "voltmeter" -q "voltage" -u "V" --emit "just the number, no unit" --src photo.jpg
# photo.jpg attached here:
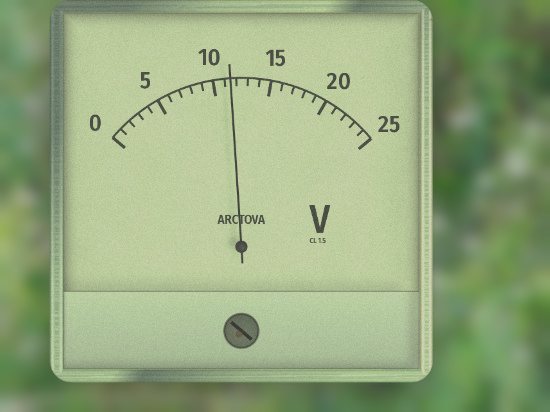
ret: 11.5
